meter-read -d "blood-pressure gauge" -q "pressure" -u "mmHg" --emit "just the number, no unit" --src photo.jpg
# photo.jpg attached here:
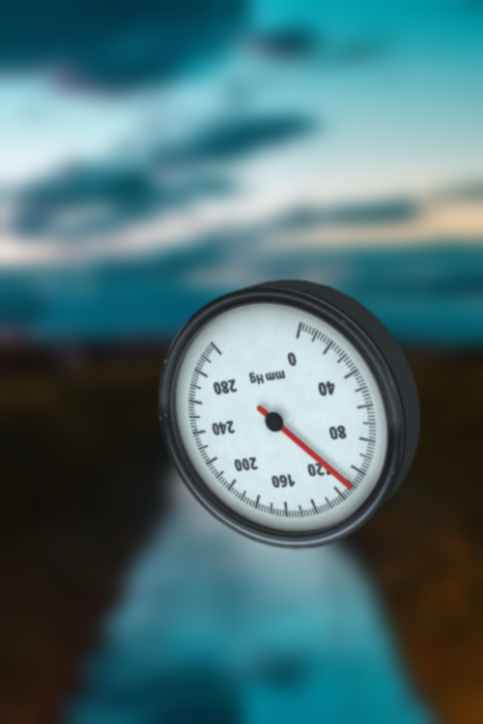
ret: 110
